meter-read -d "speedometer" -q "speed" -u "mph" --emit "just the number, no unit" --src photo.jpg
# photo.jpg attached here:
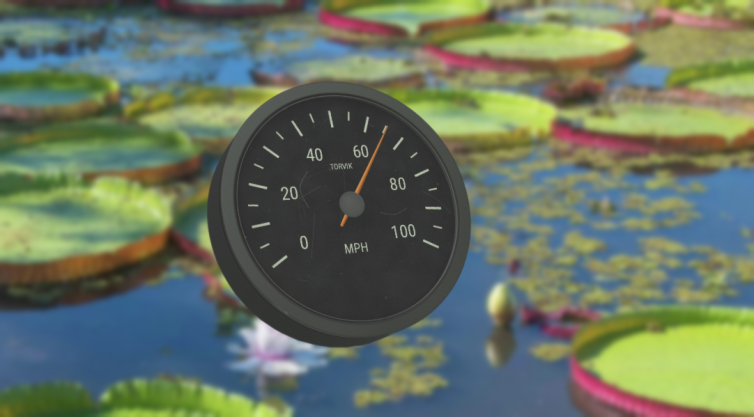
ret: 65
